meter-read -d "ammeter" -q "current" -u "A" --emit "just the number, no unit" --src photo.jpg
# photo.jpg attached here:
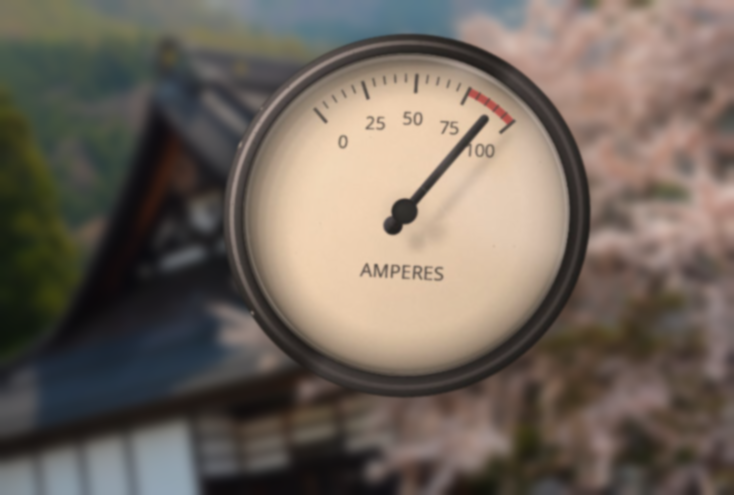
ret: 90
